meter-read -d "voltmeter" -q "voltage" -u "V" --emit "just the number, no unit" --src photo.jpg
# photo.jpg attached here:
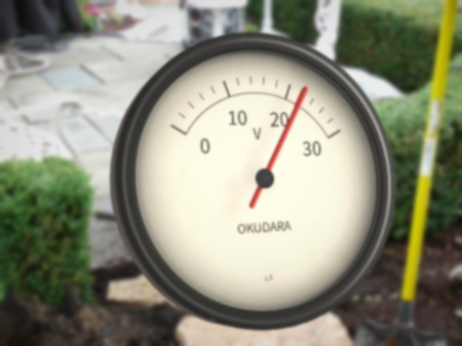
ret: 22
